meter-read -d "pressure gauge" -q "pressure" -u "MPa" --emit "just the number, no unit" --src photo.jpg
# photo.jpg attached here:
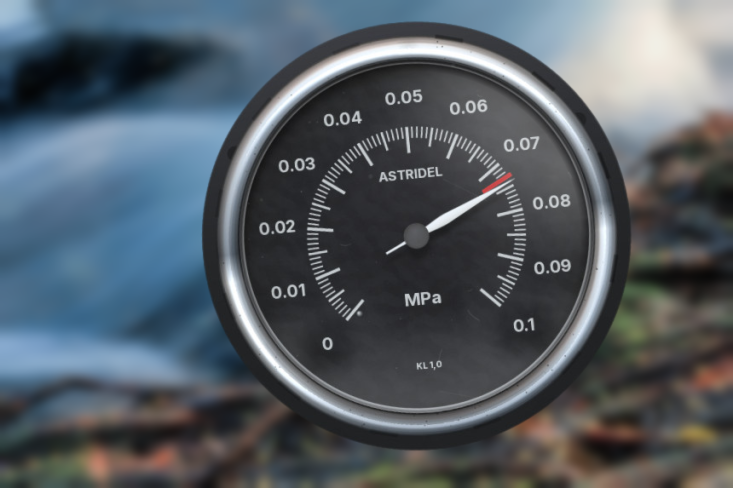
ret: 0.074
